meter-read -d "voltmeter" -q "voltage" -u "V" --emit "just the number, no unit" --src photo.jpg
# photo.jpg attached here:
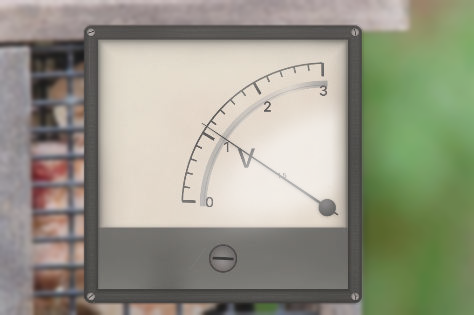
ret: 1.1
